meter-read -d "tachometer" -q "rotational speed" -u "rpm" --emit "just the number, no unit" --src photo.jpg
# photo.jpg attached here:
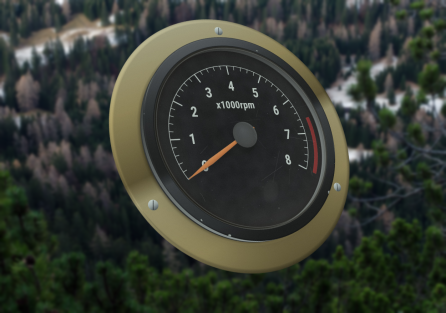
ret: 0
